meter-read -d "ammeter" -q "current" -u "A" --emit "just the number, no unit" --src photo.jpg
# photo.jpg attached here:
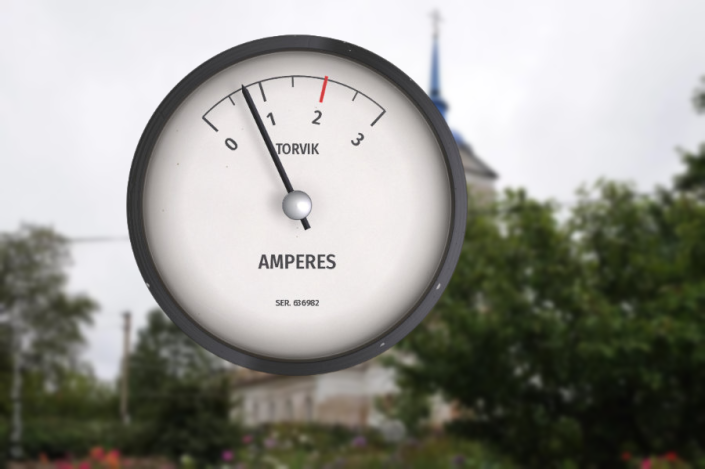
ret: 0.75
